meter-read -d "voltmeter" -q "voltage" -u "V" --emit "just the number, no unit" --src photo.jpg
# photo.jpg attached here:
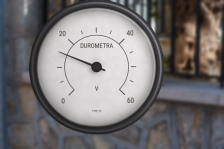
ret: 15
